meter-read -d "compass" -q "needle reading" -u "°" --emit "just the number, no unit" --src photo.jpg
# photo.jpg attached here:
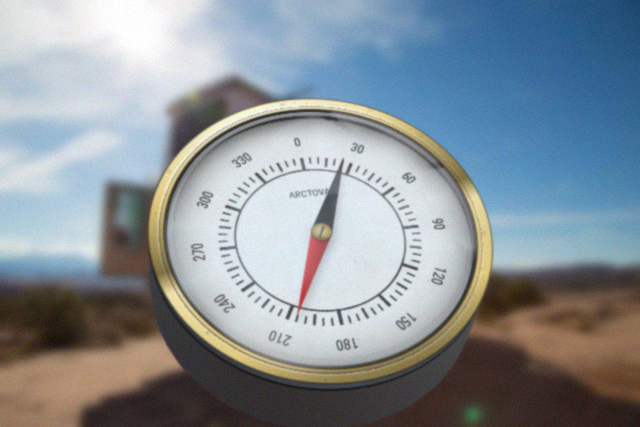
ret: 205
